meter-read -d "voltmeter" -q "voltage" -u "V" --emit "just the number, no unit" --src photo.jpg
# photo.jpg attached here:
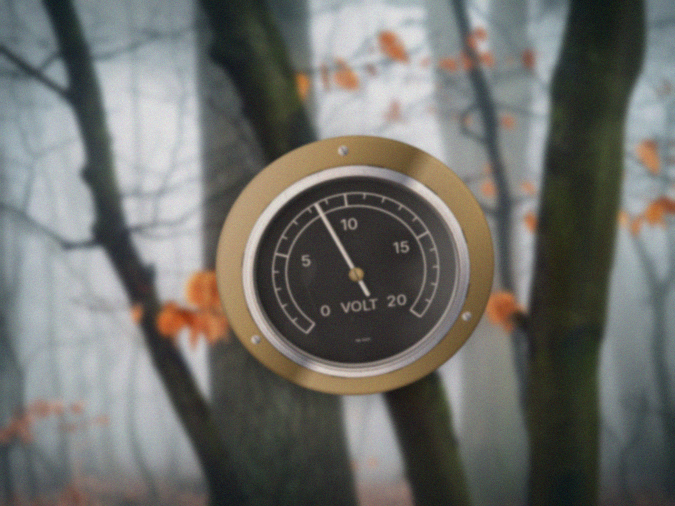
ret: 8.5
